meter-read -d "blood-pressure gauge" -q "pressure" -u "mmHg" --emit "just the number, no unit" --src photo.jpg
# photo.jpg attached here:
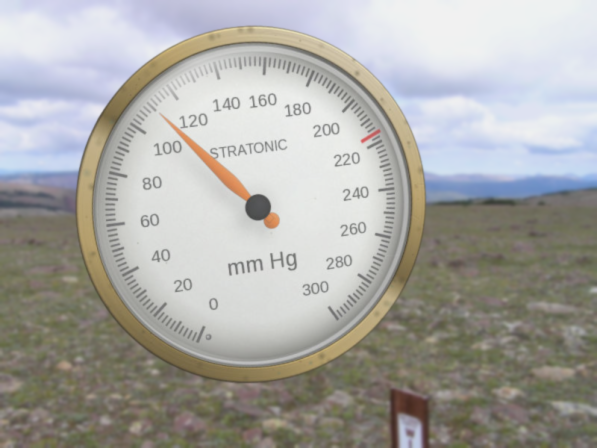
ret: 110
